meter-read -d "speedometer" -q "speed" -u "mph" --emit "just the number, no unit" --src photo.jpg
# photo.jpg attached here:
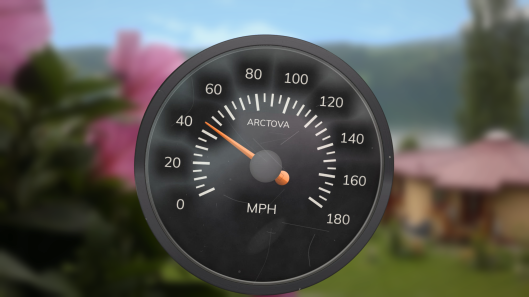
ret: 45
